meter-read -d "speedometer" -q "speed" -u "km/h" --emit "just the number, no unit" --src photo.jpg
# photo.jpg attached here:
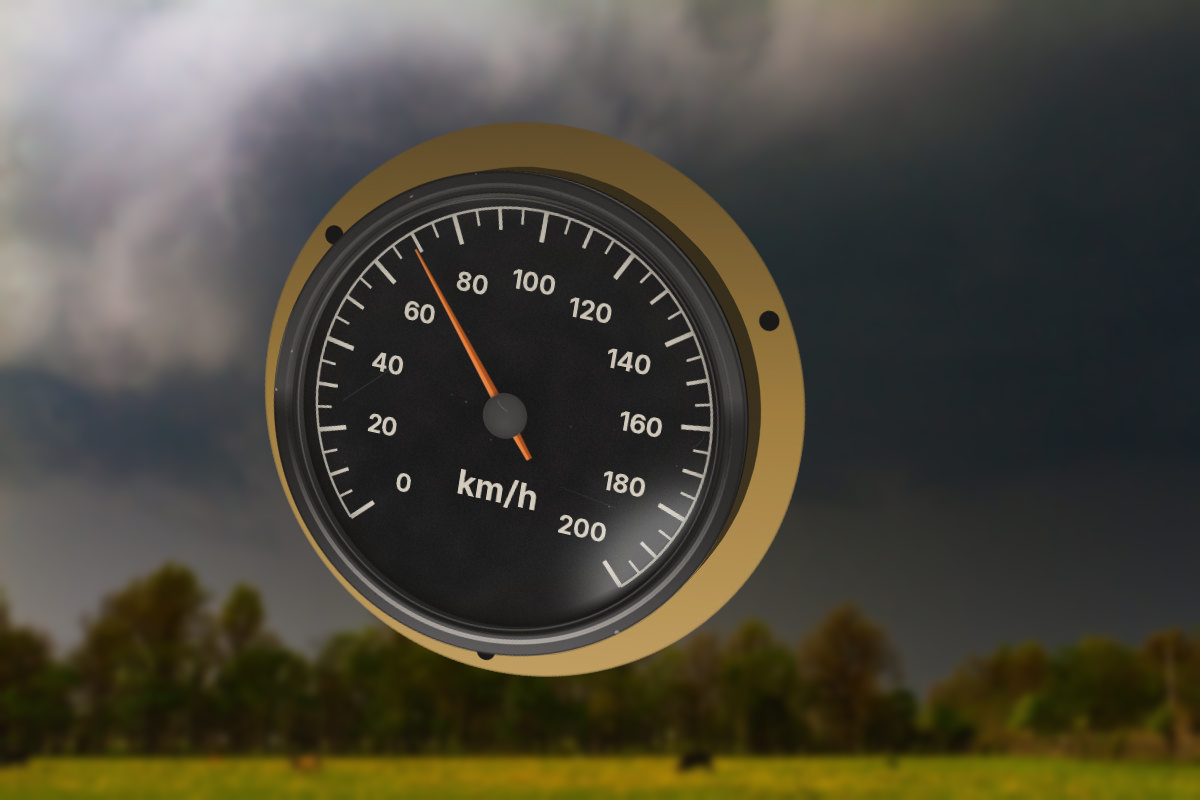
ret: 70
